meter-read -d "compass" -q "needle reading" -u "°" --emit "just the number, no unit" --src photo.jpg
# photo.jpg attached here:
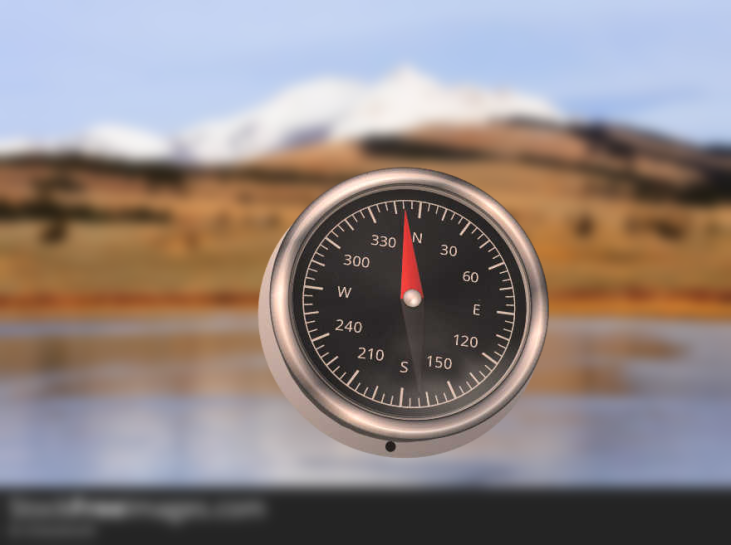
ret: 350
